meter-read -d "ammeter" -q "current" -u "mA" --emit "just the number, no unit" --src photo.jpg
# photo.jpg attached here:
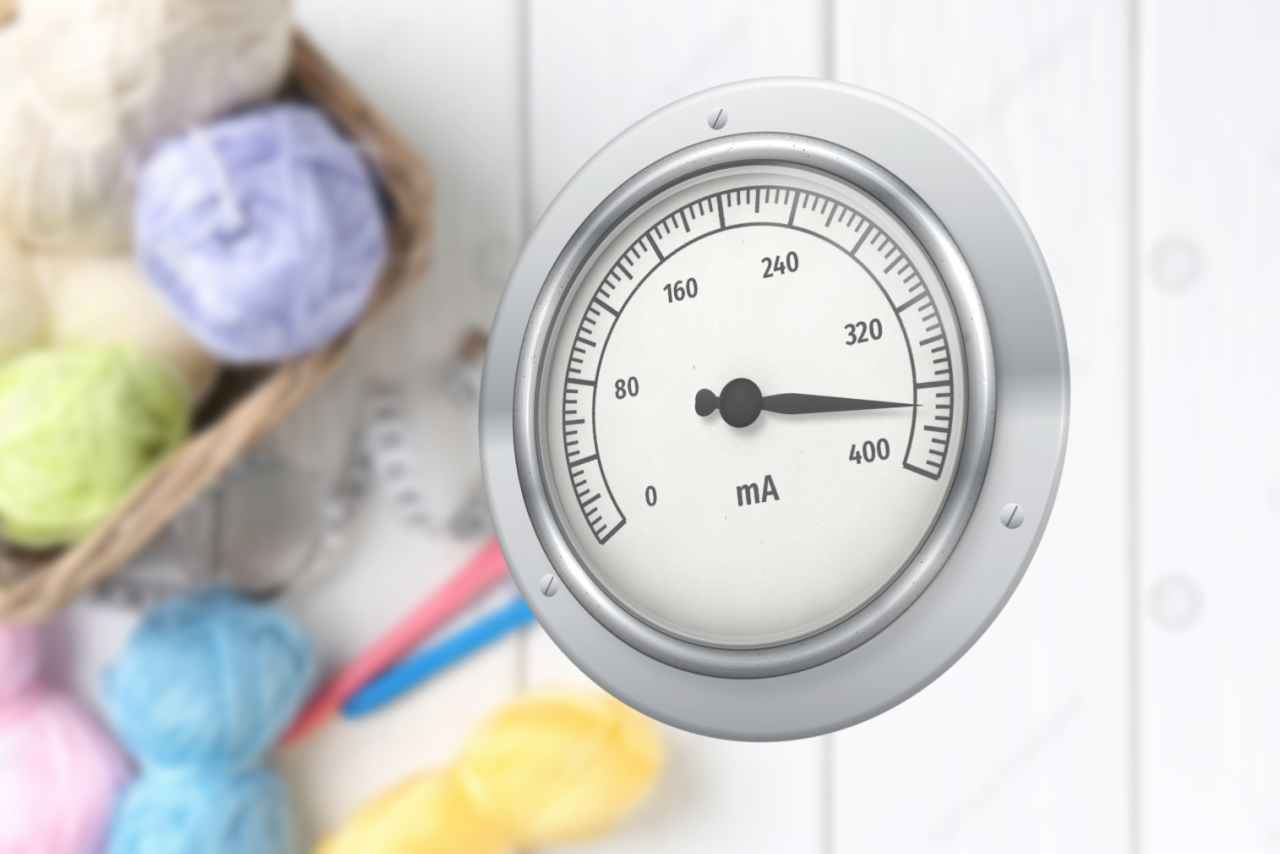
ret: 370
